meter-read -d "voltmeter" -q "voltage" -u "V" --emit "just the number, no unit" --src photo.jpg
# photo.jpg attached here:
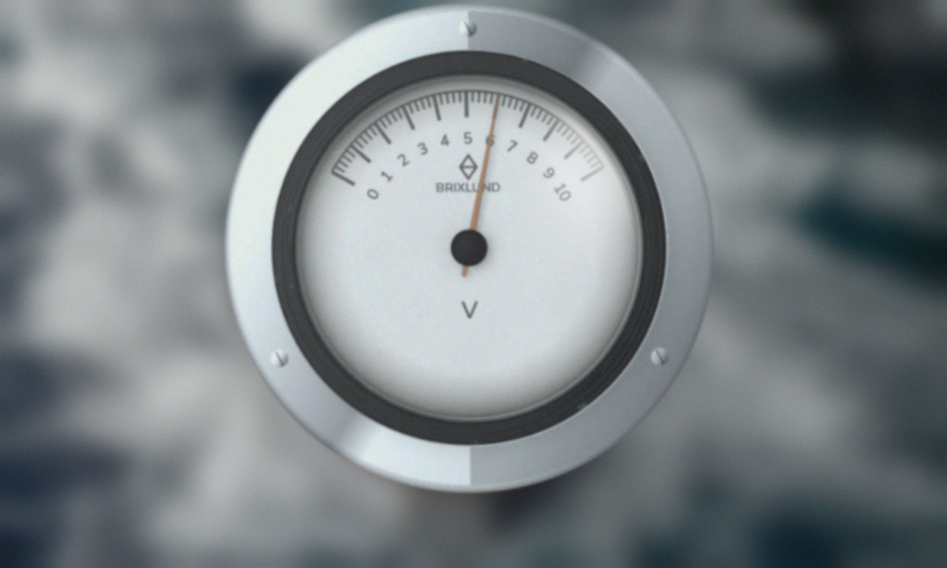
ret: 6
